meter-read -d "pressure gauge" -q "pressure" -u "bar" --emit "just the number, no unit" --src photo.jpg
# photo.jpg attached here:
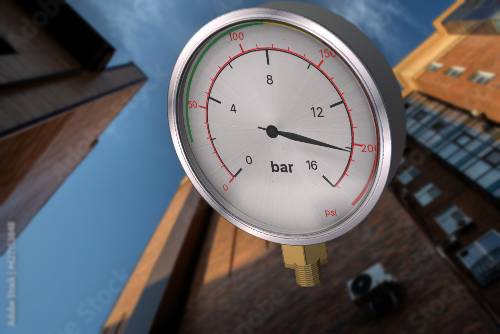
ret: 14
